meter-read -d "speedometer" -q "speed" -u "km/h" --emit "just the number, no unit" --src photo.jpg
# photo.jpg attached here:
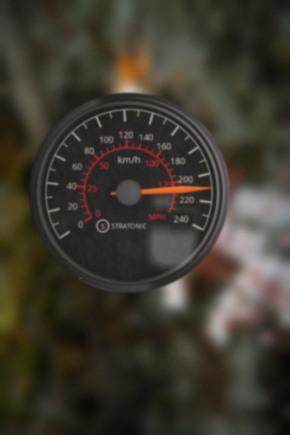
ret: 210
